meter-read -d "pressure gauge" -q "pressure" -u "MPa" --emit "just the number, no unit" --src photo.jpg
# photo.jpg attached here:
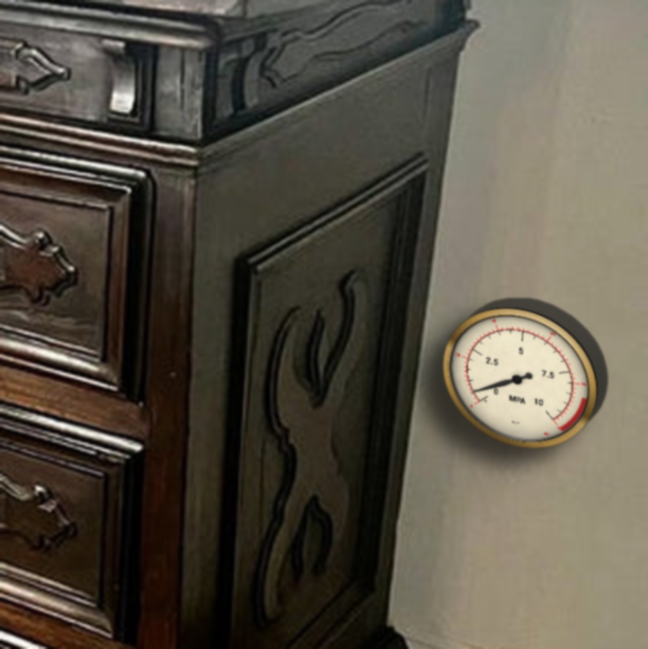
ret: 0.5
